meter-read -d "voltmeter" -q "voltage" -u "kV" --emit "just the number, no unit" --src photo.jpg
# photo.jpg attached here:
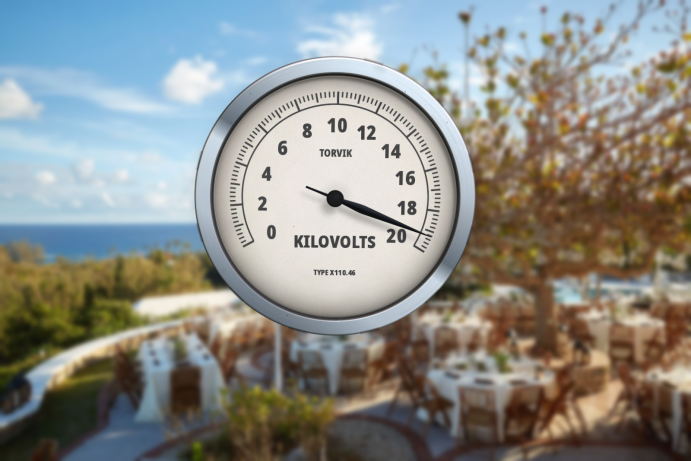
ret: 19.2
